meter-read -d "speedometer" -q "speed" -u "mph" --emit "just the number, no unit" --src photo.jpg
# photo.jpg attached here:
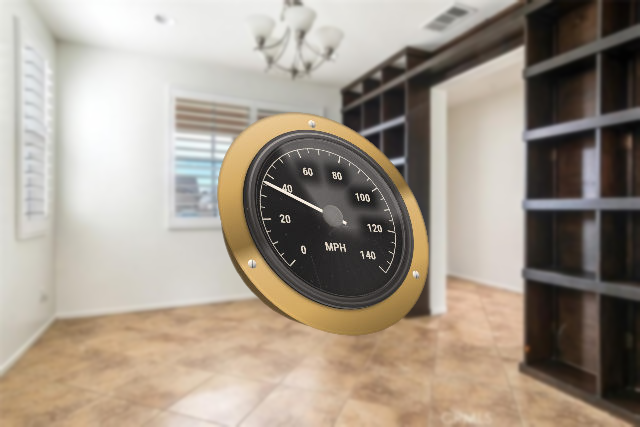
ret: 35
